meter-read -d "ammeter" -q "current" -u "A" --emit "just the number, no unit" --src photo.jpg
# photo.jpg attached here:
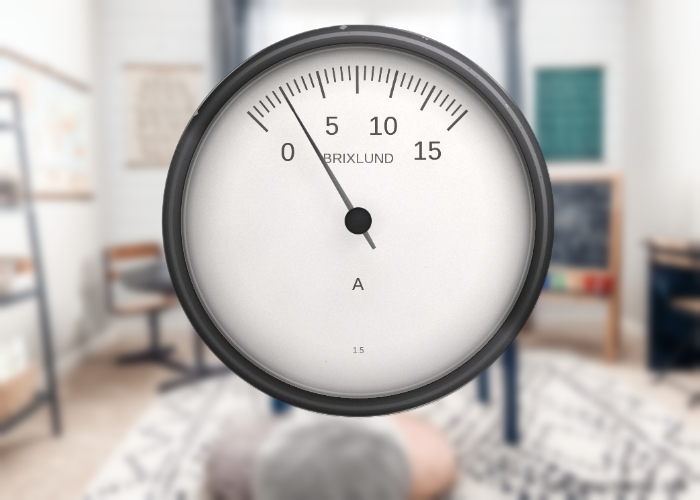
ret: 2.5
